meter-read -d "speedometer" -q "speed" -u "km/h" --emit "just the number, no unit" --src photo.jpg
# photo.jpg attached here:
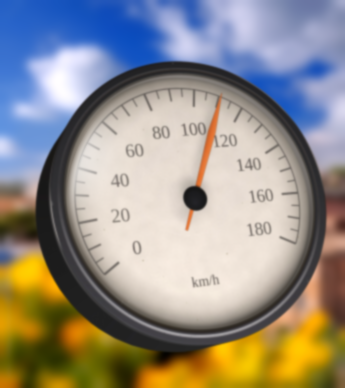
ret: 110
